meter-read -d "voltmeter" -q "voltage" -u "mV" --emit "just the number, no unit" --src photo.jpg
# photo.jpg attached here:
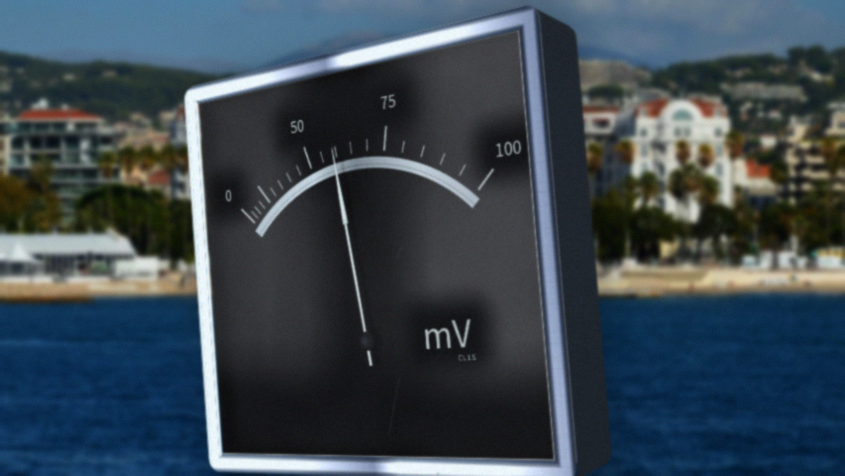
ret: 60
